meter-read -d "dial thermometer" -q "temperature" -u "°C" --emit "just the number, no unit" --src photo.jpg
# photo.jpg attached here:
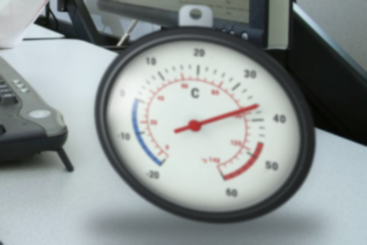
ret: 36
